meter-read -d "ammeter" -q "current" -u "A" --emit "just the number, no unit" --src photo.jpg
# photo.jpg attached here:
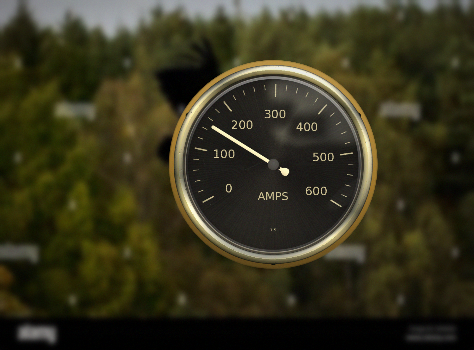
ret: 150
